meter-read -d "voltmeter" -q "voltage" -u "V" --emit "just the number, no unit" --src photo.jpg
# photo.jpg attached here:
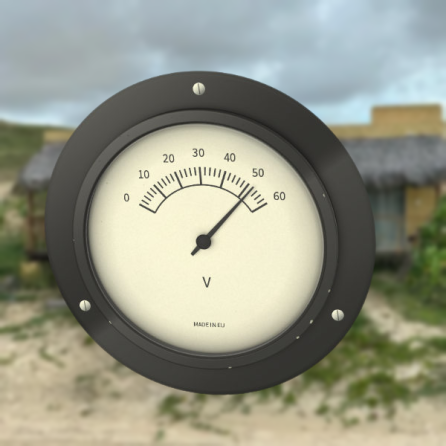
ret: 52
